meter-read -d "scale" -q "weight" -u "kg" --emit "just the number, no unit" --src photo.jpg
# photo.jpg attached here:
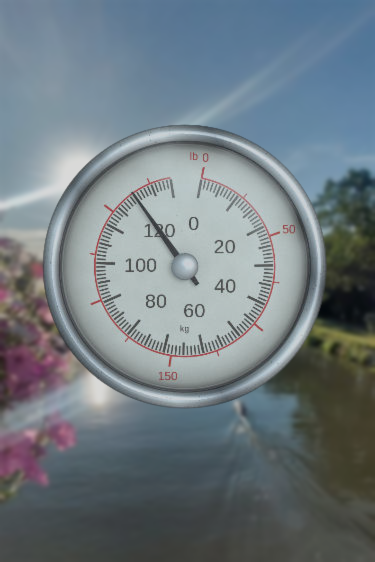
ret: 120
